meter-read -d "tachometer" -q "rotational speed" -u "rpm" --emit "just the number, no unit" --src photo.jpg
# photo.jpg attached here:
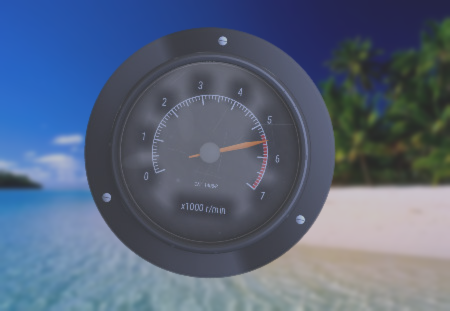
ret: 5500
